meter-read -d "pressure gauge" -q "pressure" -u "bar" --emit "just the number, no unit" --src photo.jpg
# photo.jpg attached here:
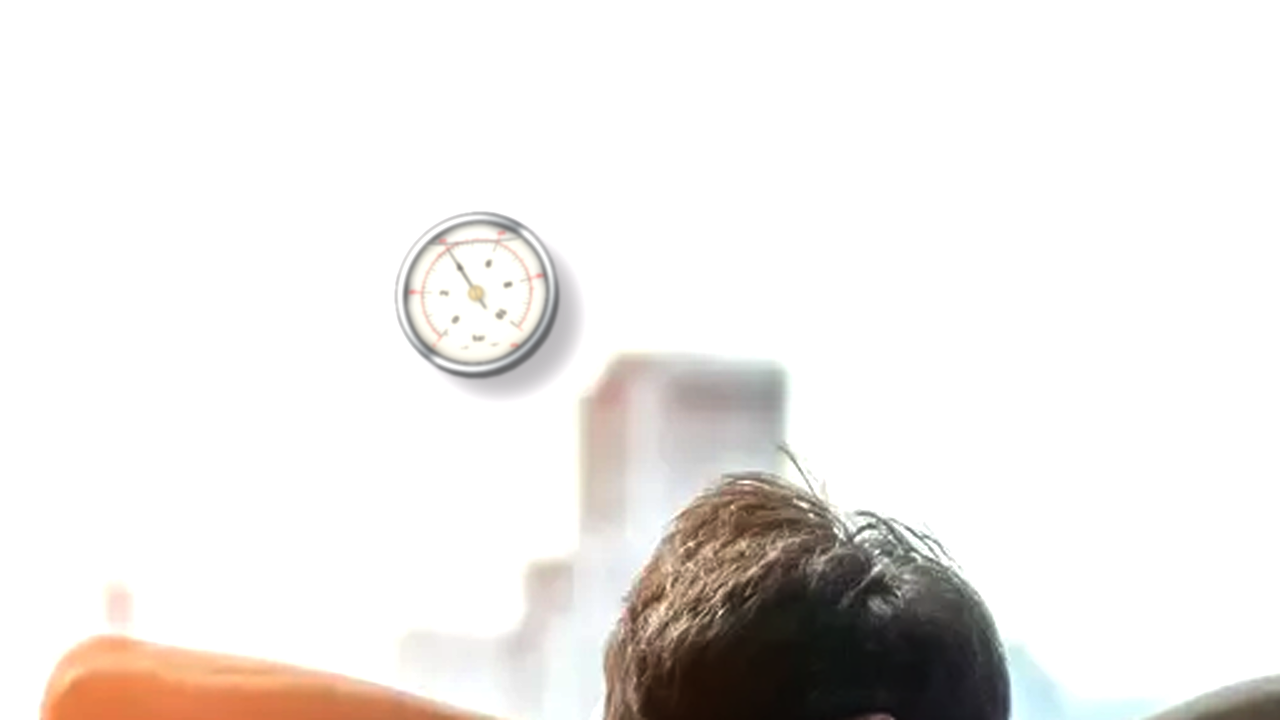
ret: 4
